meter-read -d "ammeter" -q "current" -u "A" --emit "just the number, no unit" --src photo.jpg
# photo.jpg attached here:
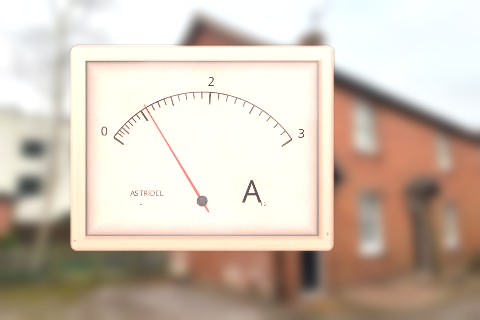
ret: 1.1
